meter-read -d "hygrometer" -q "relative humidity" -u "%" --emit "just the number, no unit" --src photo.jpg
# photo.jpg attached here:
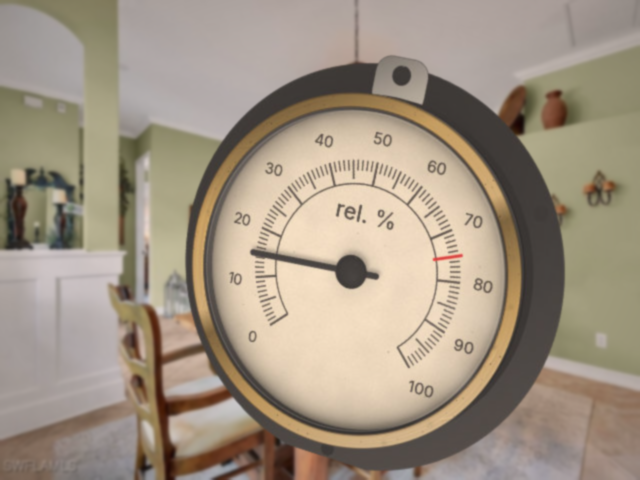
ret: 15
